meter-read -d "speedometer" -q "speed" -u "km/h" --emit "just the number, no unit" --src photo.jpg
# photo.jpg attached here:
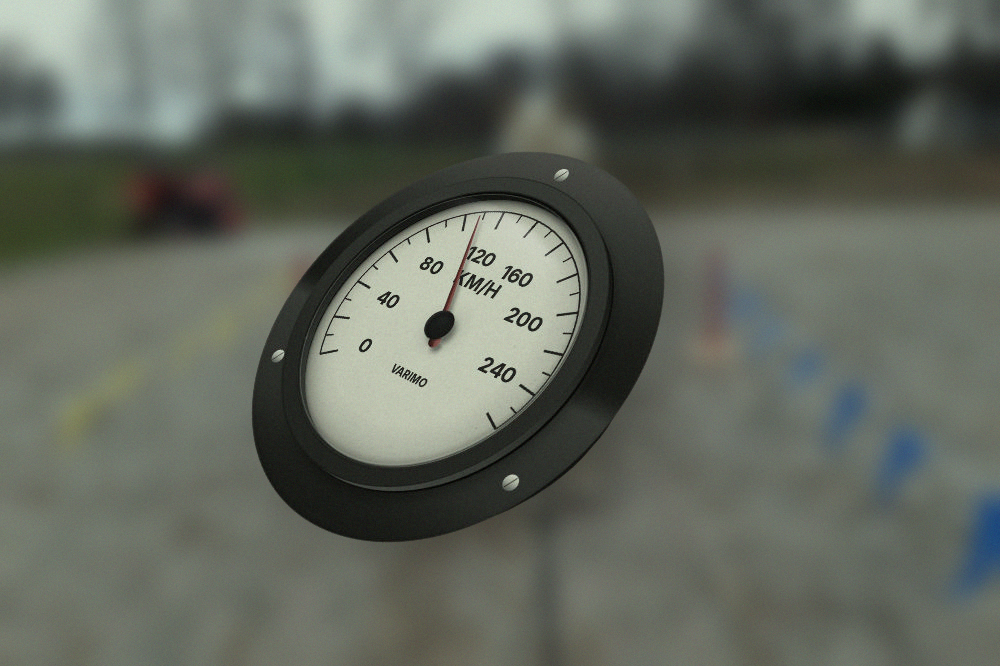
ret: 110
